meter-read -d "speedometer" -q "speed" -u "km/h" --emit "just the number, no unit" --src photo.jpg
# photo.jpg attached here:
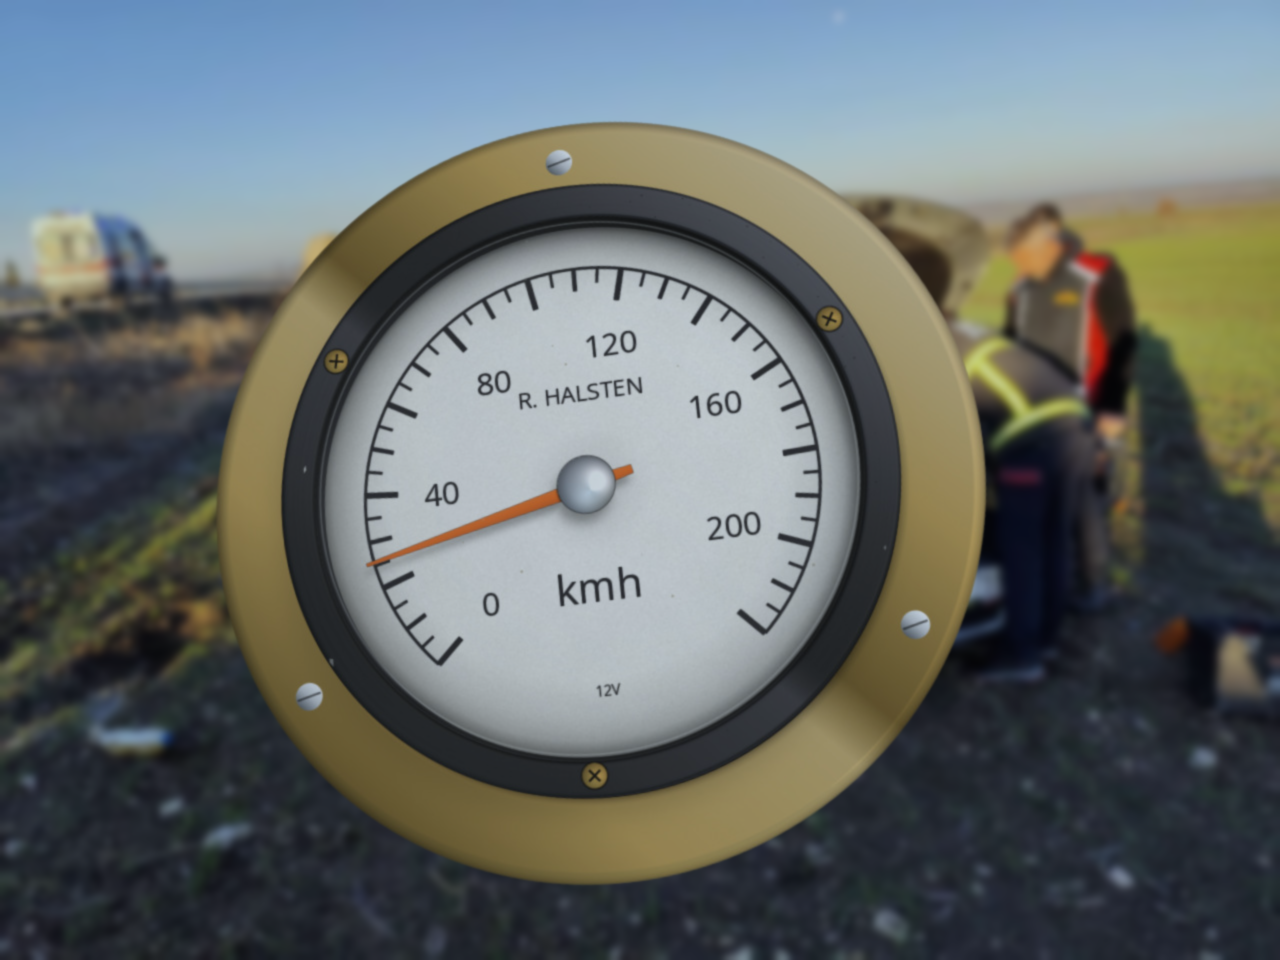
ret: 25
